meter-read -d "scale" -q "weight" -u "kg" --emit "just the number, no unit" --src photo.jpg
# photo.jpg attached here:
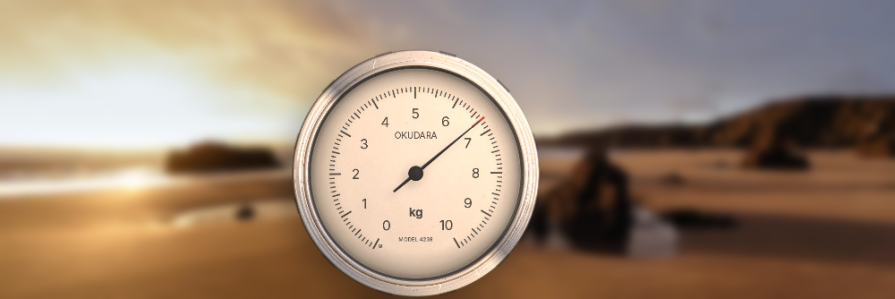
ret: 6.7
